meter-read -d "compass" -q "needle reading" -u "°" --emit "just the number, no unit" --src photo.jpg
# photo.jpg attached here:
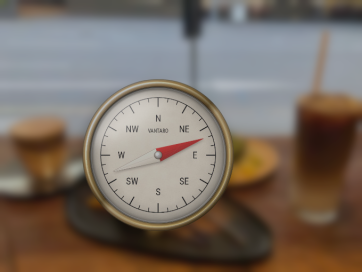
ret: 70
